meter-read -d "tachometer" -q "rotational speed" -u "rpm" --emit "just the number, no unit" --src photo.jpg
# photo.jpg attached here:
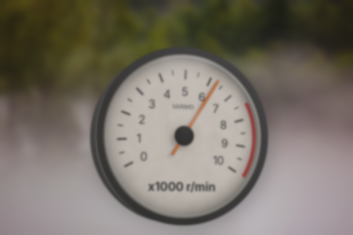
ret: 6250
